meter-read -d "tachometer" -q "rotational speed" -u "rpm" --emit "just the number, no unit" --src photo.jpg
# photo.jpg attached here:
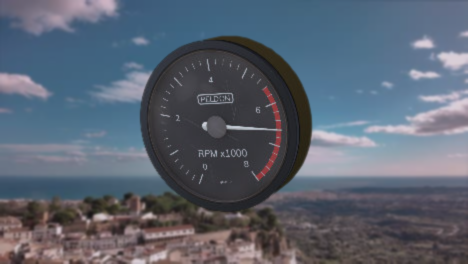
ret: 6600
